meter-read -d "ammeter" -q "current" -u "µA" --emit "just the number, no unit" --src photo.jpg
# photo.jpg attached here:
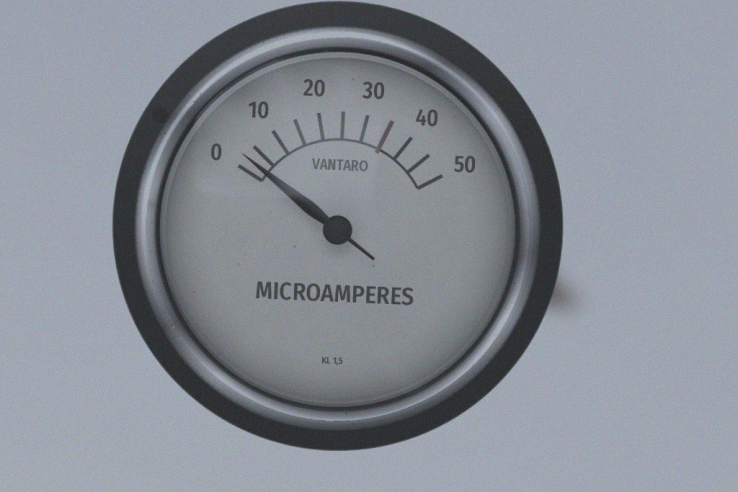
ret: 2.5
